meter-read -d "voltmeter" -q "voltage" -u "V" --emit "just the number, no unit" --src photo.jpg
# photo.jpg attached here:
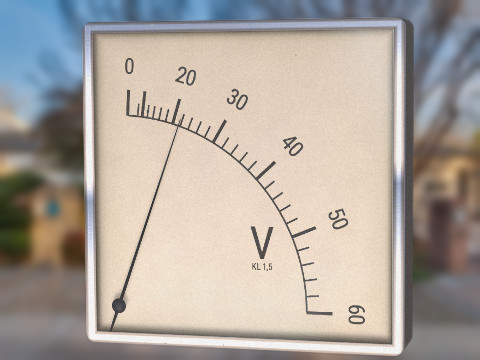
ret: 22
